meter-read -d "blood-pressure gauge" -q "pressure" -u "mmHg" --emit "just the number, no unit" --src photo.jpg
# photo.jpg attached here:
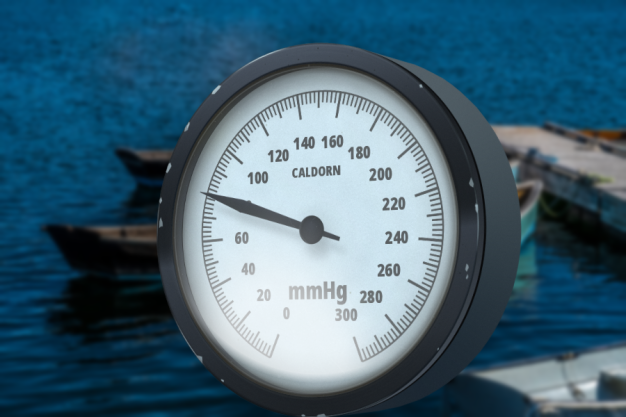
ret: 80
